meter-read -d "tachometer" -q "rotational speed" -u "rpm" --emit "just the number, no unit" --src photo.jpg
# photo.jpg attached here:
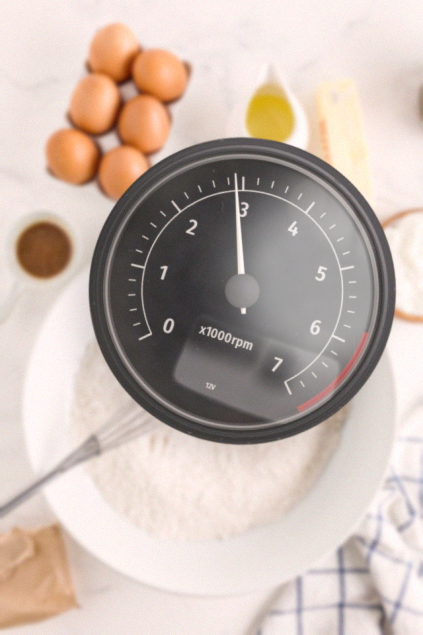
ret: 2900
